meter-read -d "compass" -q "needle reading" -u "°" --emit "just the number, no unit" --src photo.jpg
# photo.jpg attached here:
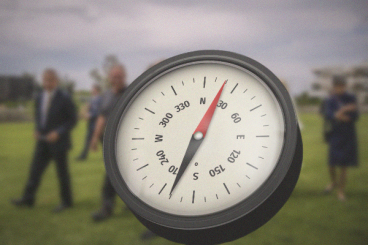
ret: 20
